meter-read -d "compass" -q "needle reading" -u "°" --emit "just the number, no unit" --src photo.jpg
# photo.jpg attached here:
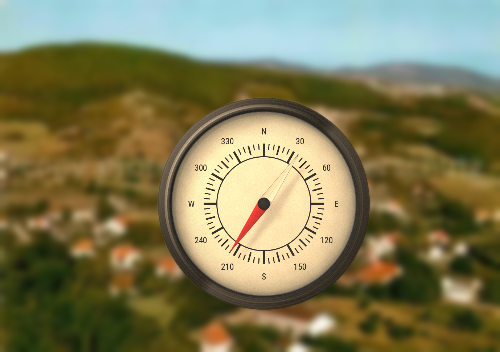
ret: 215
